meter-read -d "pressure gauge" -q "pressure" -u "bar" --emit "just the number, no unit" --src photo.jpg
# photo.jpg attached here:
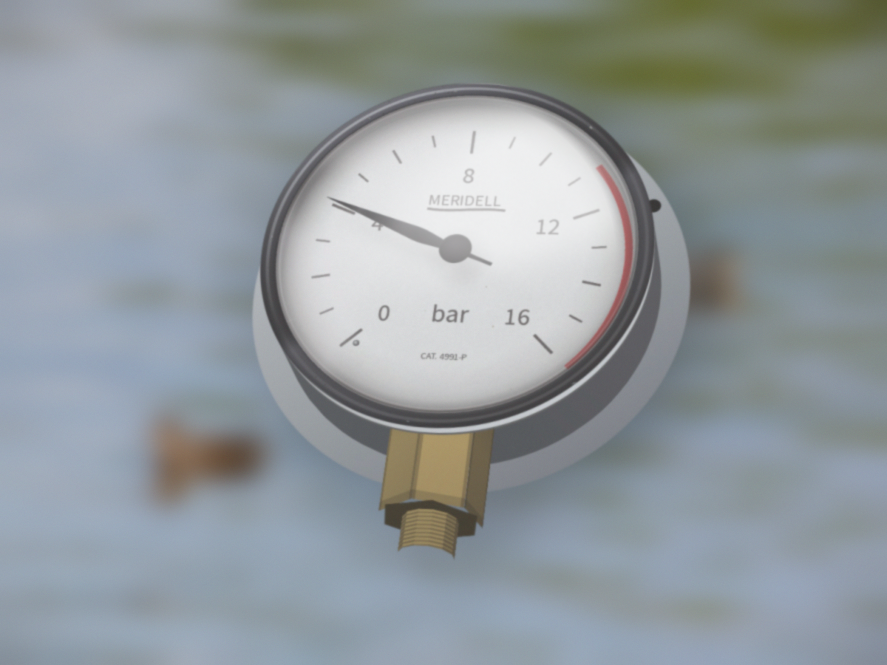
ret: 4
